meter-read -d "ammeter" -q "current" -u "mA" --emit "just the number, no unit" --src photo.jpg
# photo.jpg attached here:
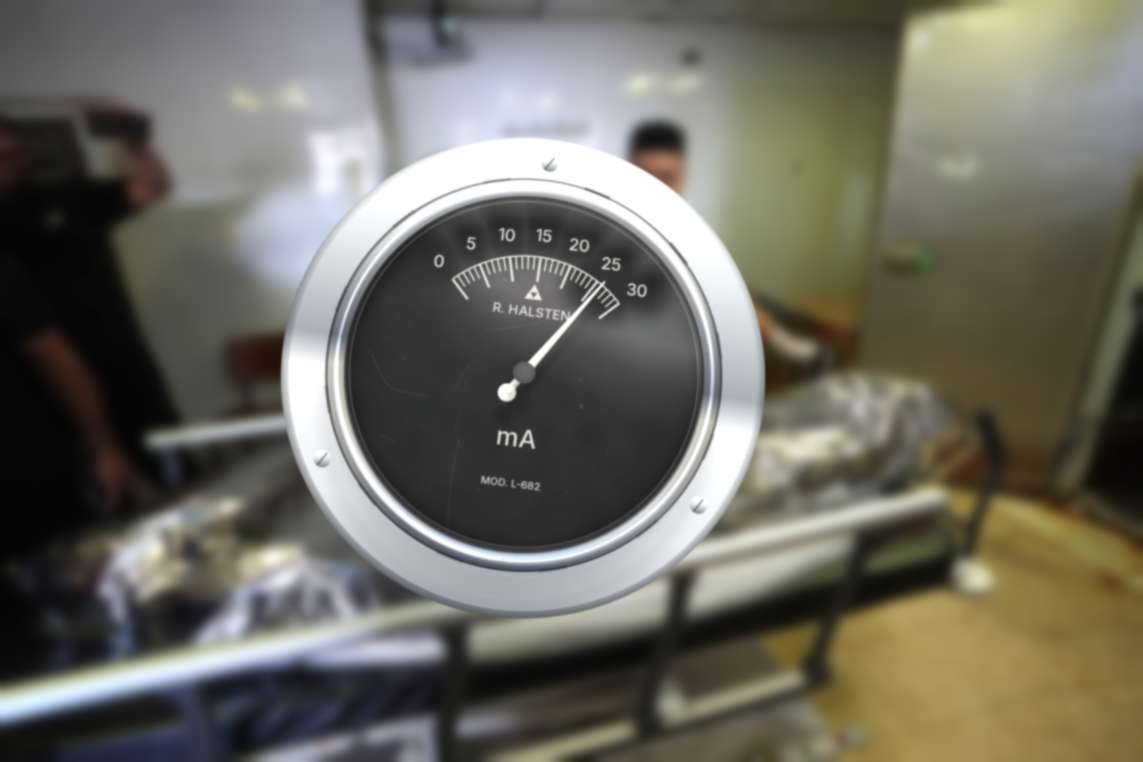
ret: 26
